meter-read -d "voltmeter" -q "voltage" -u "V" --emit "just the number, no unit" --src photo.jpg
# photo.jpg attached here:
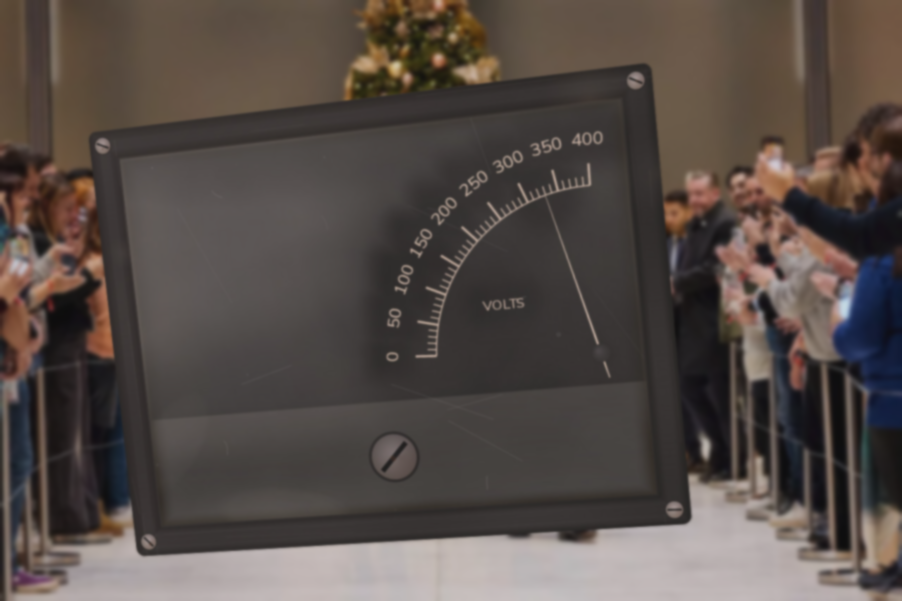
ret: 330
